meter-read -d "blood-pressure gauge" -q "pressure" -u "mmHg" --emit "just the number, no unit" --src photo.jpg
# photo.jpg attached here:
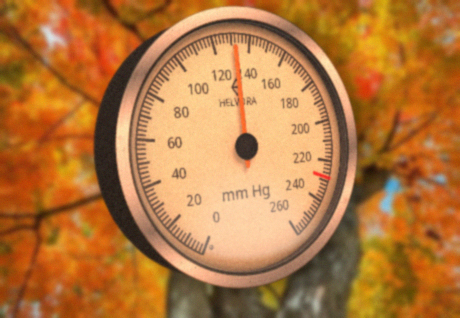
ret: 130
